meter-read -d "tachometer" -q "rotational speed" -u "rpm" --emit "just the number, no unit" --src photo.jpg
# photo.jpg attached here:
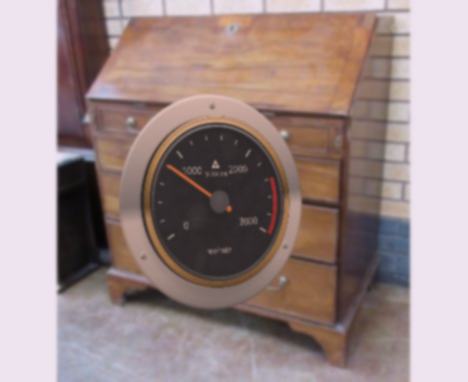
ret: 800
